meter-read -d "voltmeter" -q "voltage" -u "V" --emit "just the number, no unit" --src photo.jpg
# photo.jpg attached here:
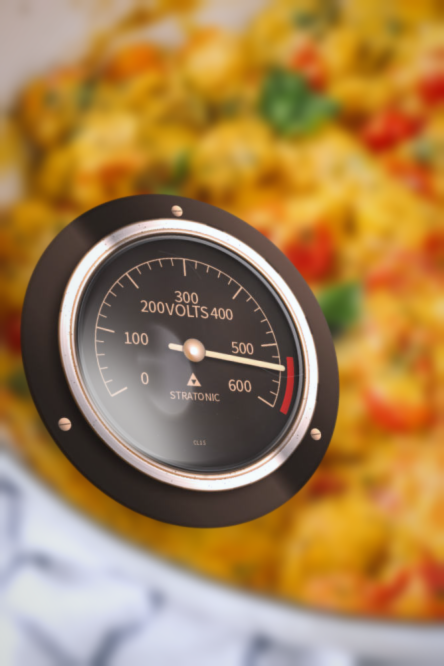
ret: 540
